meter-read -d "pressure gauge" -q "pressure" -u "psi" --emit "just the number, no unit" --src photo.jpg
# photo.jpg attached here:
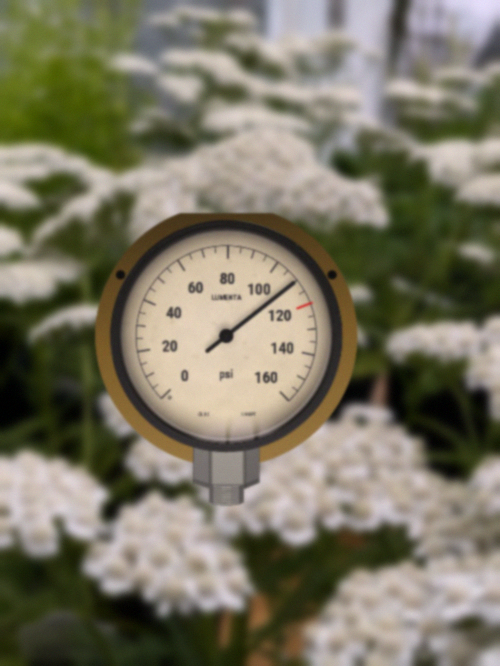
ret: 110
